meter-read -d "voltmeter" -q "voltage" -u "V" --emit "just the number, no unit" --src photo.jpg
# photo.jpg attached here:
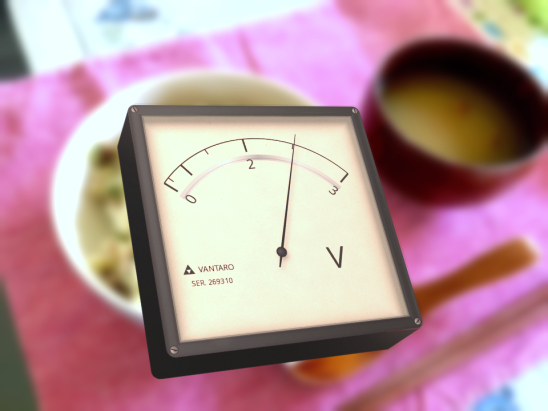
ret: 2.5
